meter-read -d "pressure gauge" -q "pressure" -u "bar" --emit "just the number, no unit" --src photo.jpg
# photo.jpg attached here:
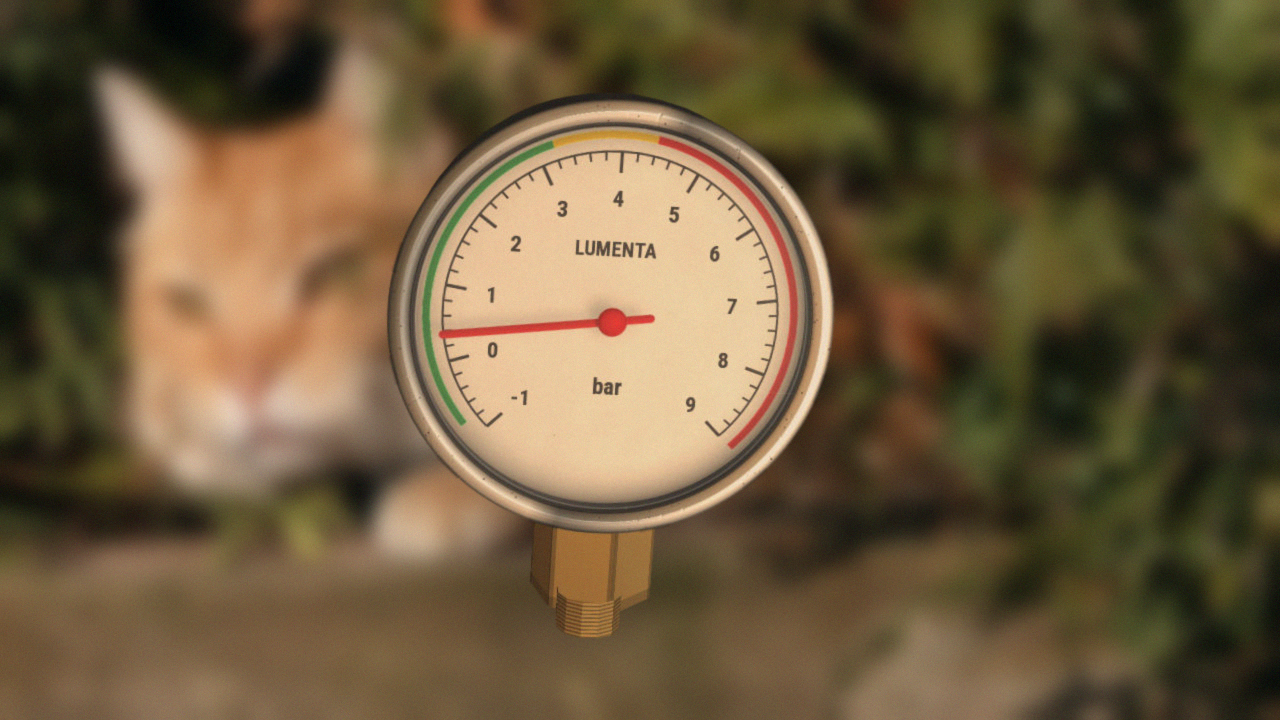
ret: 0.4
